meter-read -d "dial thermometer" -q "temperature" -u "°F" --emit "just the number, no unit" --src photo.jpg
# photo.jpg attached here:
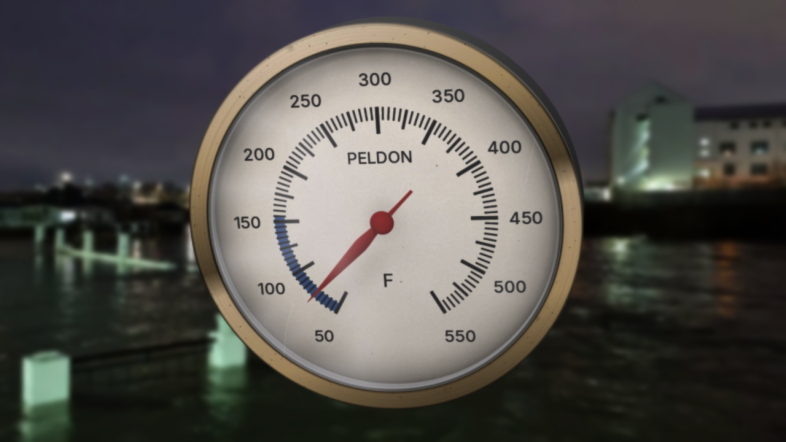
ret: 75
